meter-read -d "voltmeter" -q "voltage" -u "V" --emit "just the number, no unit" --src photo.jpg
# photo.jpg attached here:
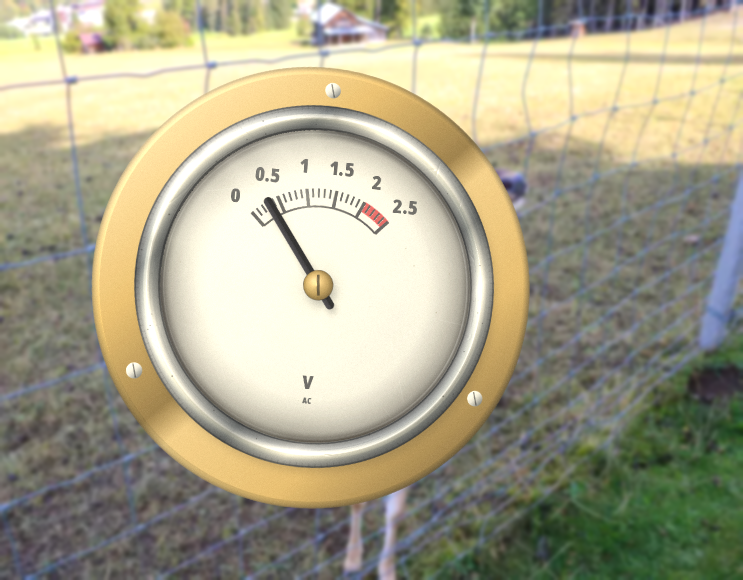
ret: 0.3
